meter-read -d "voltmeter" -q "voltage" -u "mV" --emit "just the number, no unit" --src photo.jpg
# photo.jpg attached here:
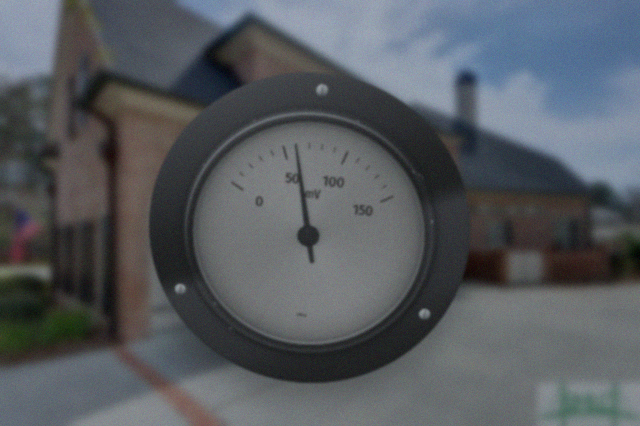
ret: 60
